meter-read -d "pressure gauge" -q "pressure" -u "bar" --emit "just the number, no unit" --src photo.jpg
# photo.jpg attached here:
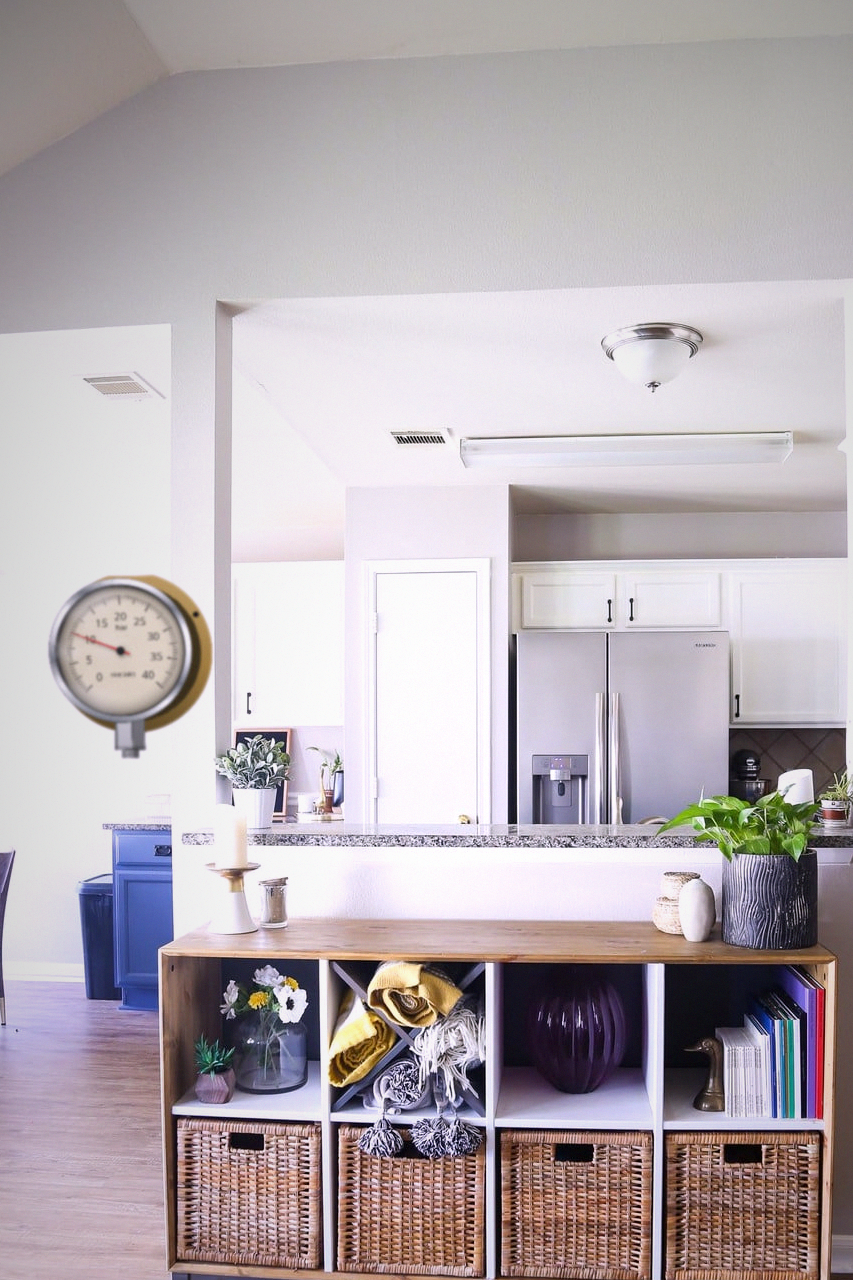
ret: 10
